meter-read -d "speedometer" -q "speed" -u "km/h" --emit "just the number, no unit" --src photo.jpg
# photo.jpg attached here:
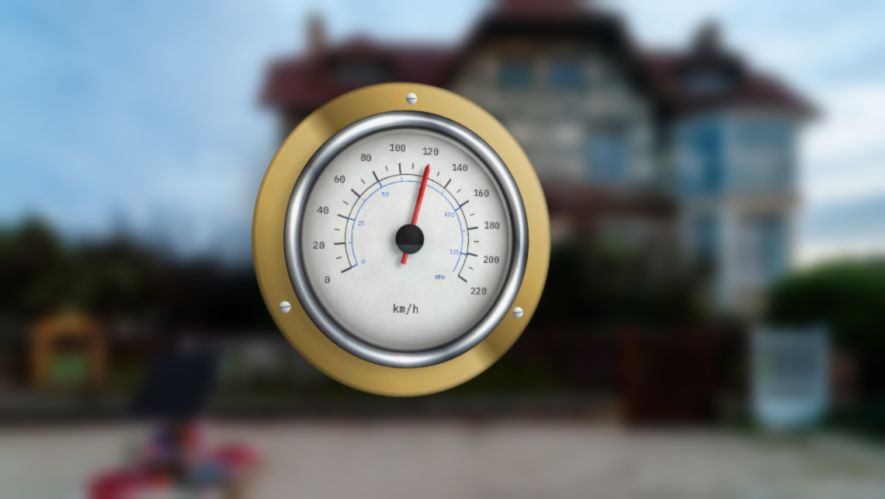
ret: 120
